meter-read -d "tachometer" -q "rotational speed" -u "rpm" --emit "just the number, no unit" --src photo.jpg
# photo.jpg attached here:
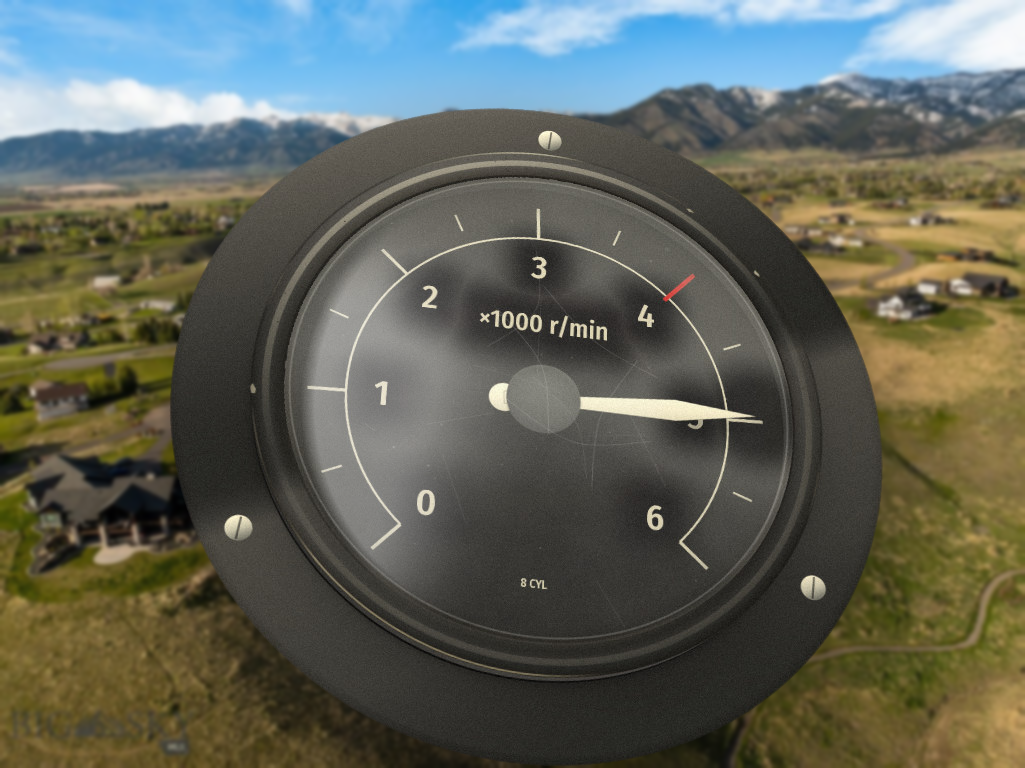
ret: 5000
